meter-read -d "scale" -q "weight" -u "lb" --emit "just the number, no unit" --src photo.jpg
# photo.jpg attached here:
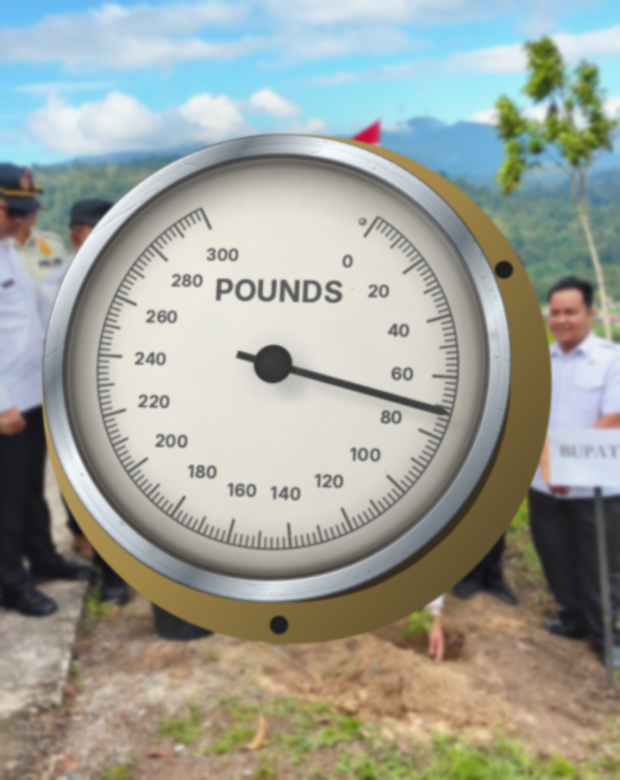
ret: 72
